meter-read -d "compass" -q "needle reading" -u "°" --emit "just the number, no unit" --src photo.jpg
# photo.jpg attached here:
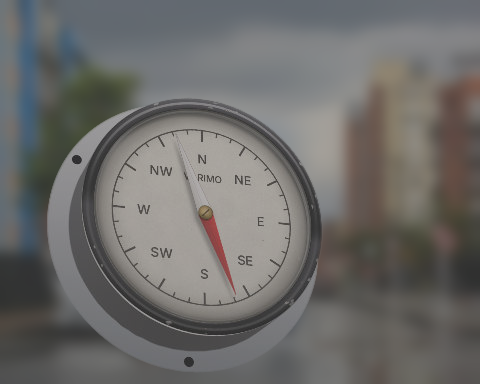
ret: 160
